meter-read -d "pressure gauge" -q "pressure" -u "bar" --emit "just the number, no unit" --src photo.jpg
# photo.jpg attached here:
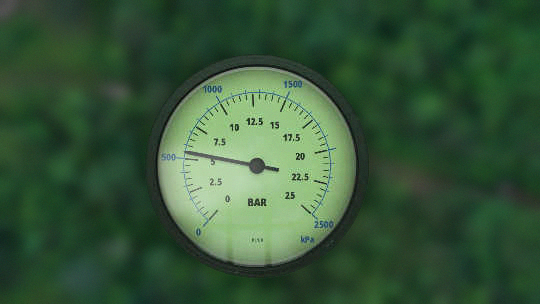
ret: 5.5
